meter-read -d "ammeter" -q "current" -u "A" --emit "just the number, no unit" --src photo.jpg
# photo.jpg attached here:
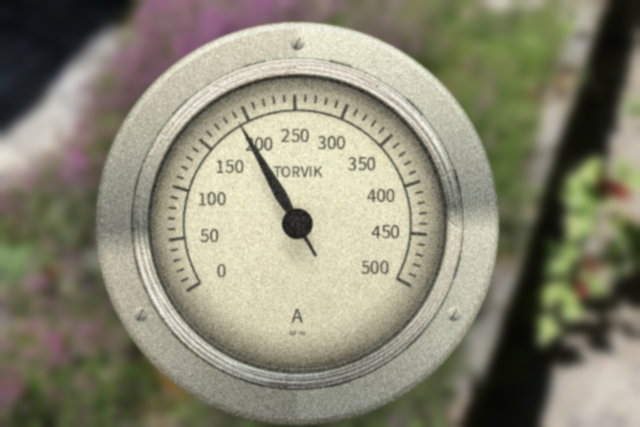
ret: 190
